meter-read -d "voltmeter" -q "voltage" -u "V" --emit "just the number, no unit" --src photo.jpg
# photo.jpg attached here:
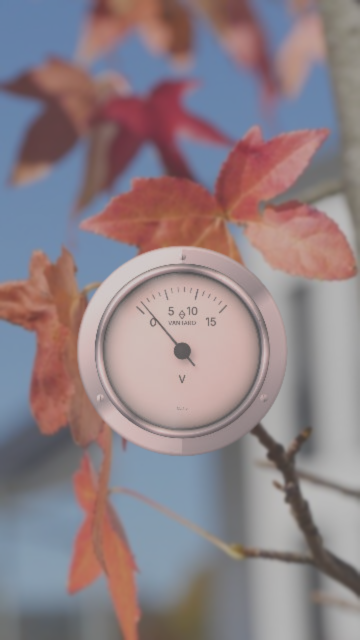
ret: 1
